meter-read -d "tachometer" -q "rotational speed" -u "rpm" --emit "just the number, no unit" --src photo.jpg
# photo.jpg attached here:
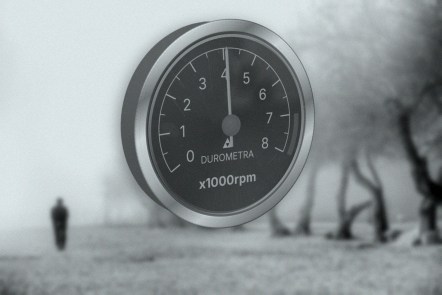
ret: 4000
